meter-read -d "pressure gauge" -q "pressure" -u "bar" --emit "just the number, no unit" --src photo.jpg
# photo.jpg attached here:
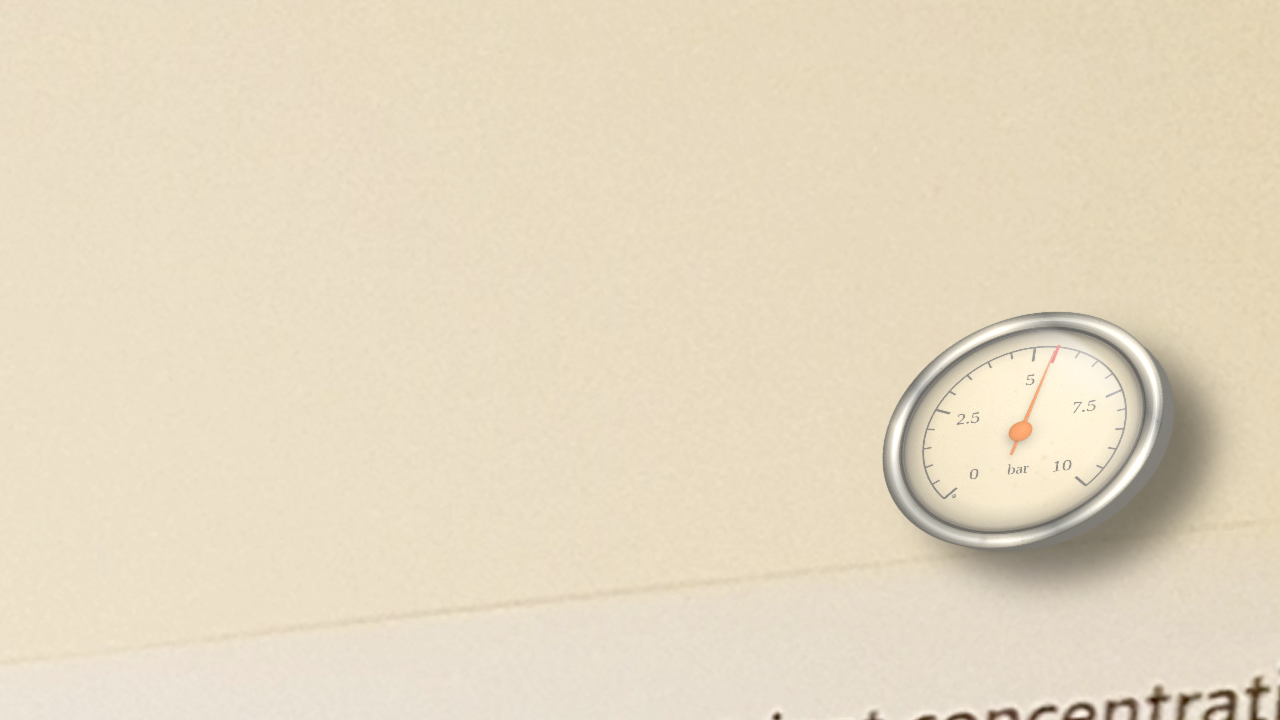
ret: 5.5
